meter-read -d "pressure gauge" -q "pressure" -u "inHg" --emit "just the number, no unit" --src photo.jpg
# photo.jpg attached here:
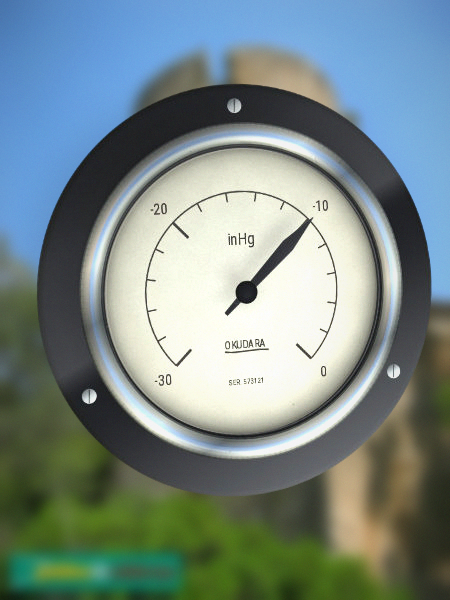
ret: -10
